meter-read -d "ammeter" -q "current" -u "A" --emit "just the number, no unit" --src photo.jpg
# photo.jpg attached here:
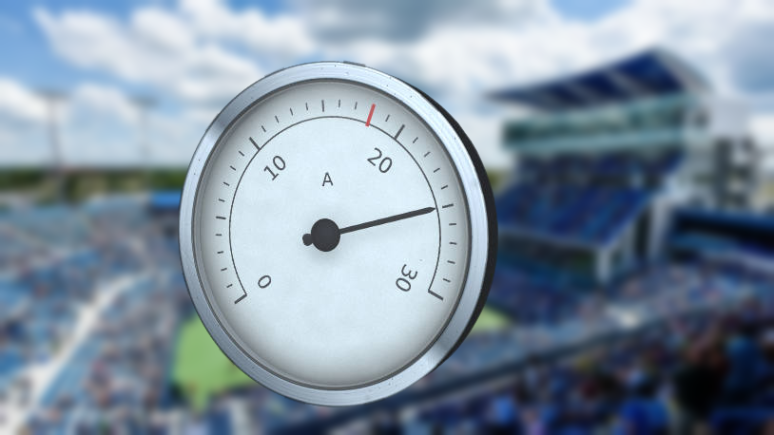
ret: 25
